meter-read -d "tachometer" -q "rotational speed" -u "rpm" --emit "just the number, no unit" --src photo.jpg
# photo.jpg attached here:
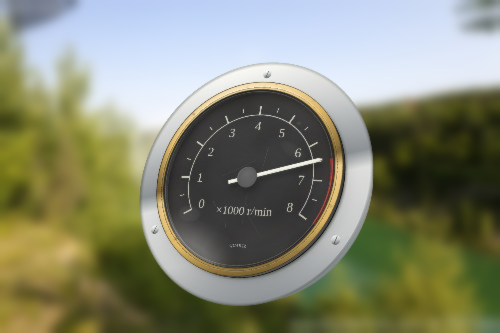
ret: 6500
